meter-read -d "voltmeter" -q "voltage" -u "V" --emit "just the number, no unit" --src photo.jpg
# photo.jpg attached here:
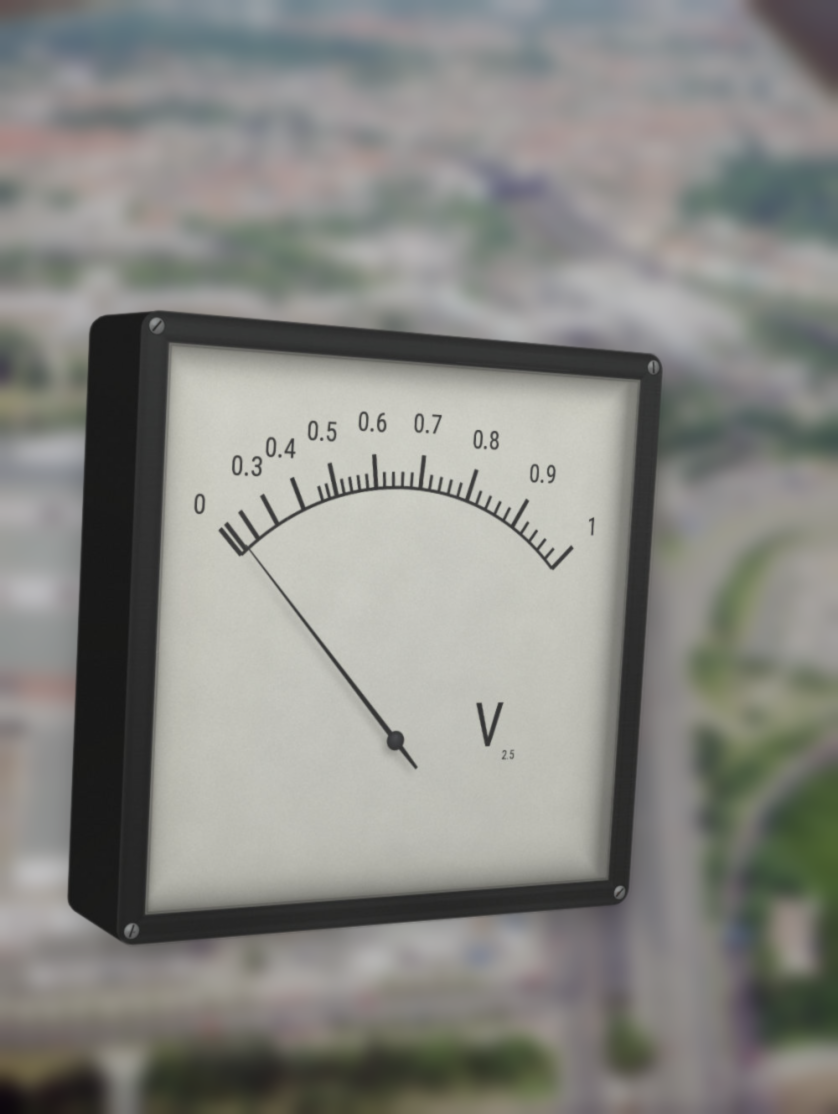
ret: 0.1
